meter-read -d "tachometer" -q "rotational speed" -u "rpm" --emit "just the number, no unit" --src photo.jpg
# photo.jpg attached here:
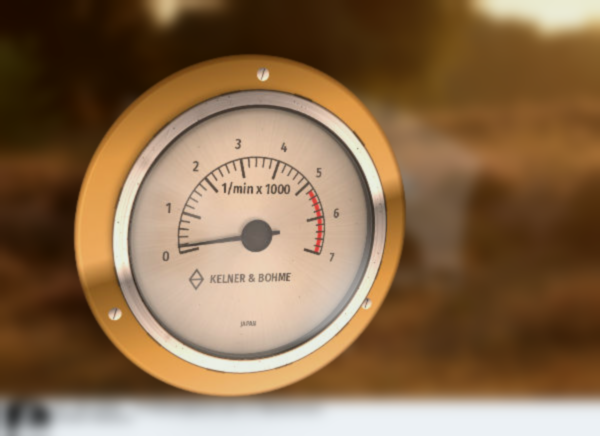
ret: 200
